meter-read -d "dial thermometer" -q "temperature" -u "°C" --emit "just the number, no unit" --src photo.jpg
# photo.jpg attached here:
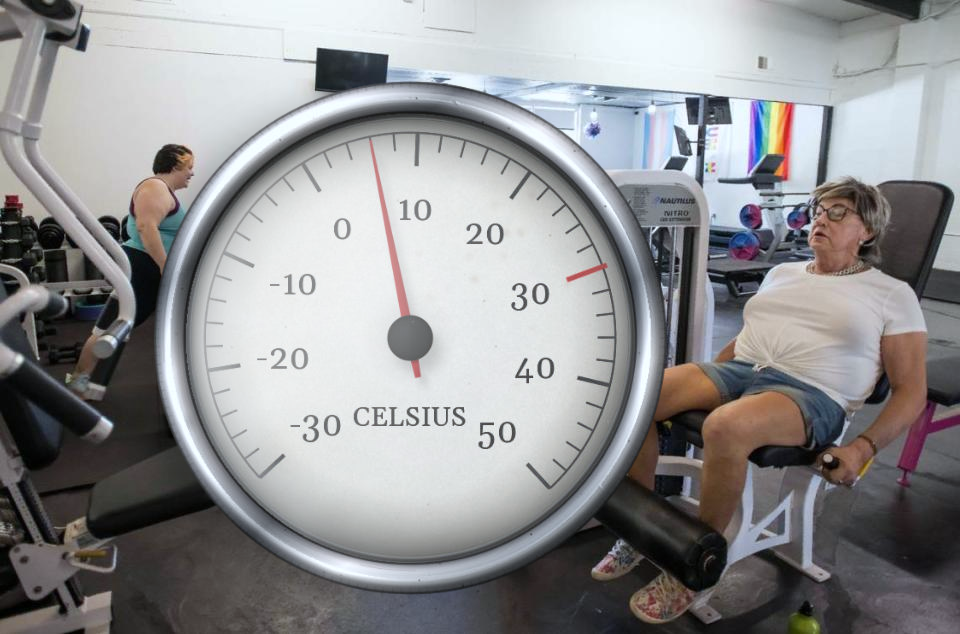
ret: 6
